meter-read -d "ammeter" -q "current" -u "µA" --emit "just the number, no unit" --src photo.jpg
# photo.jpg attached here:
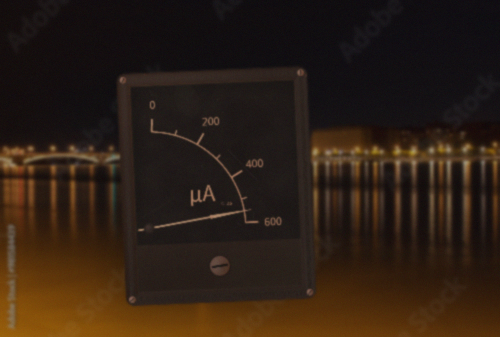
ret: 550
